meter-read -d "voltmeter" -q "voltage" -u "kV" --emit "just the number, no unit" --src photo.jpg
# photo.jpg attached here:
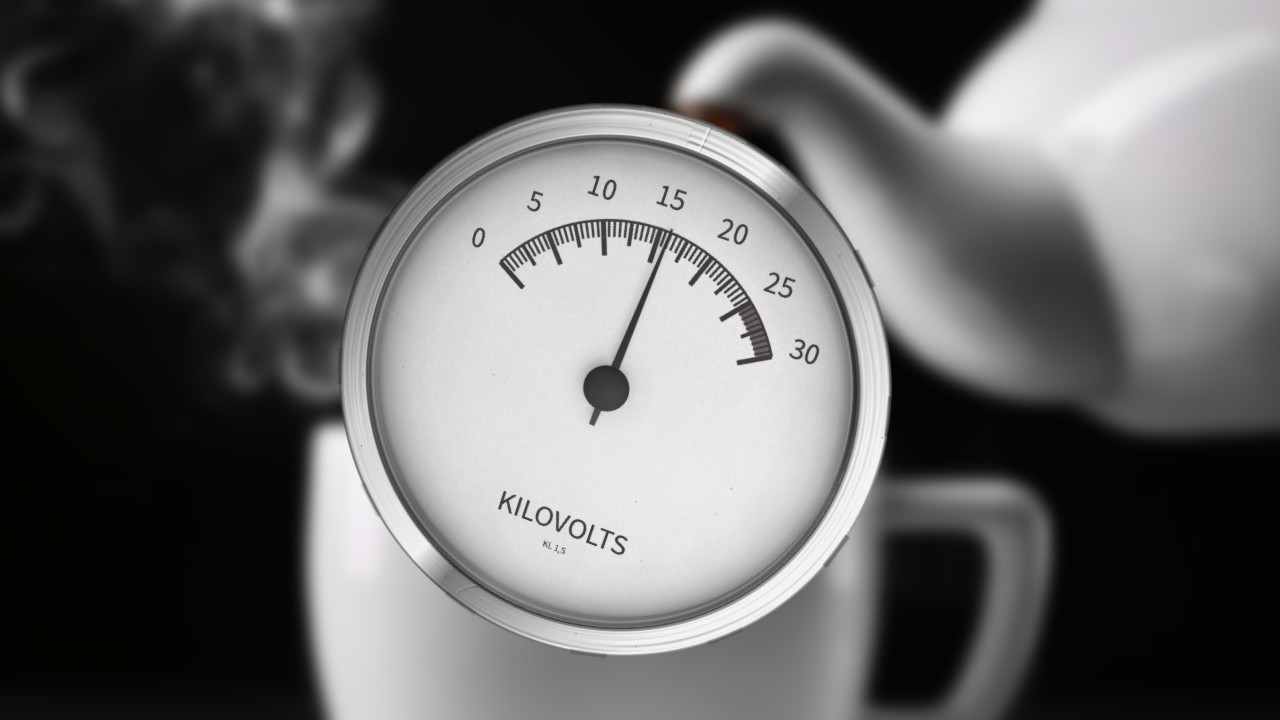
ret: 16
